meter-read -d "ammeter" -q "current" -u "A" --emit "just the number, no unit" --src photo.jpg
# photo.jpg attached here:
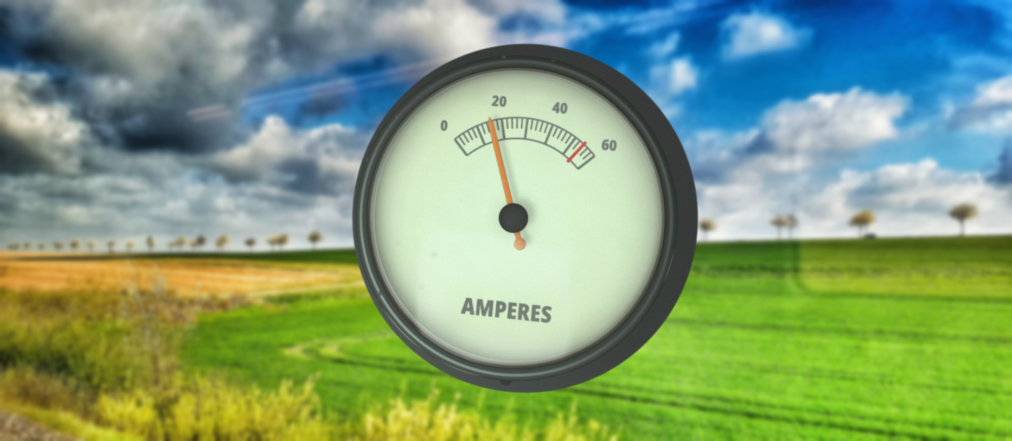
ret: 16
